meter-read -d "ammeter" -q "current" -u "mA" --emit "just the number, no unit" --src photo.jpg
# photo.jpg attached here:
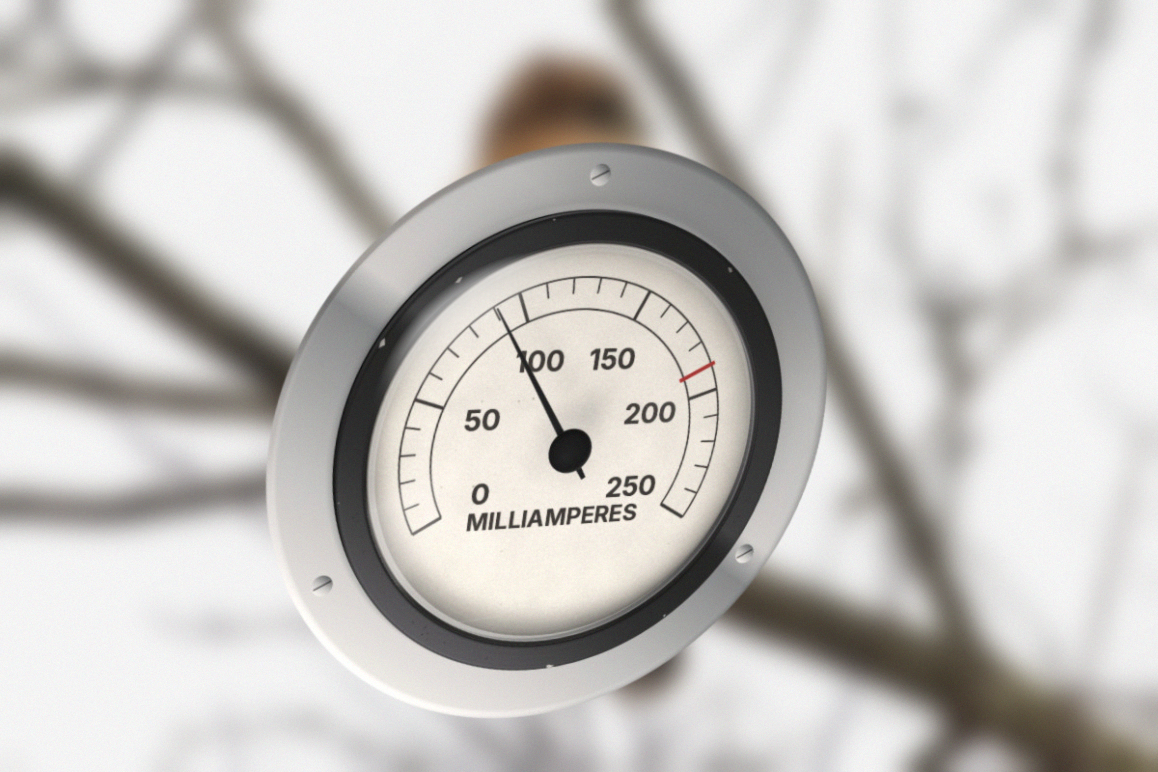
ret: 90
